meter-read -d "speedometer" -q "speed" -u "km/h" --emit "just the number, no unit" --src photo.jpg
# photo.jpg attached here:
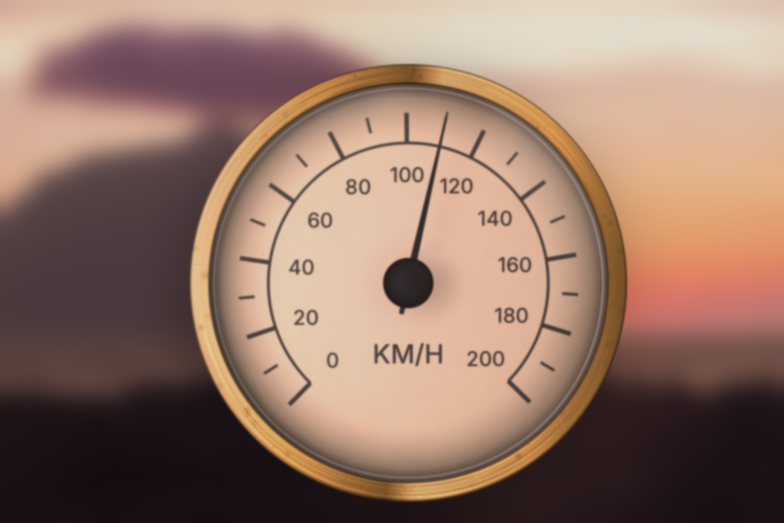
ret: 110
